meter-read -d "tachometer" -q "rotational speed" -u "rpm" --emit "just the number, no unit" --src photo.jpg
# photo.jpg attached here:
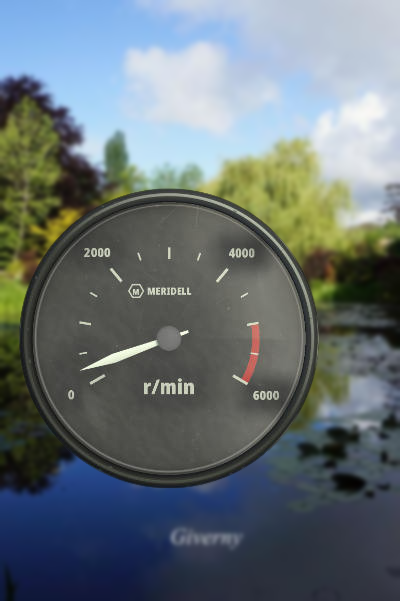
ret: 250
